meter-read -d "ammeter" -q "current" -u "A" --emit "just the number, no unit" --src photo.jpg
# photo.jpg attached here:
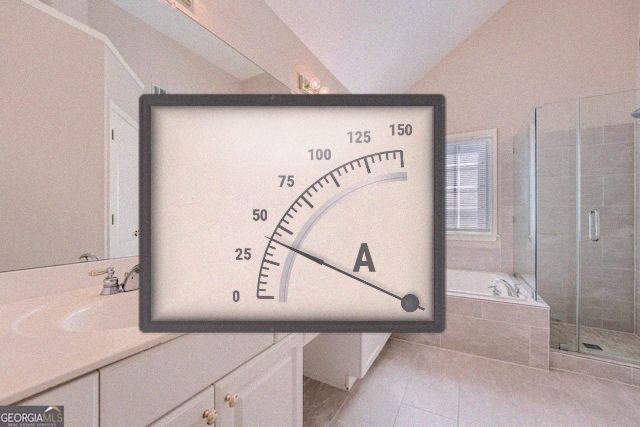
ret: 40
